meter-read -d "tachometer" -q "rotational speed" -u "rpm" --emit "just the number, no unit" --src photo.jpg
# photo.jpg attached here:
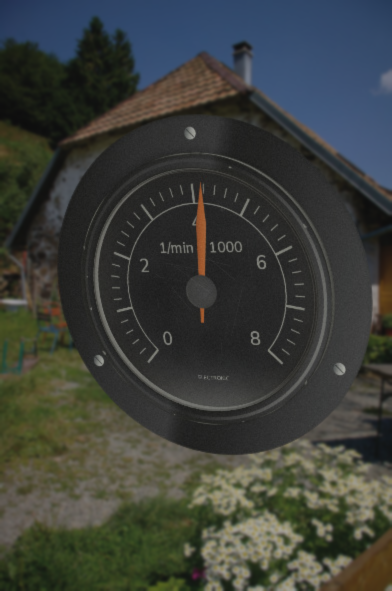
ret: 4200
